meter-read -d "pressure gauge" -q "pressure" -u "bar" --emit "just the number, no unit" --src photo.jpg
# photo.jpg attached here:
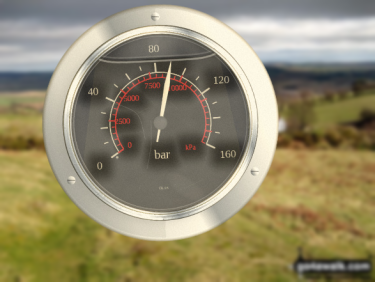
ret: 90
